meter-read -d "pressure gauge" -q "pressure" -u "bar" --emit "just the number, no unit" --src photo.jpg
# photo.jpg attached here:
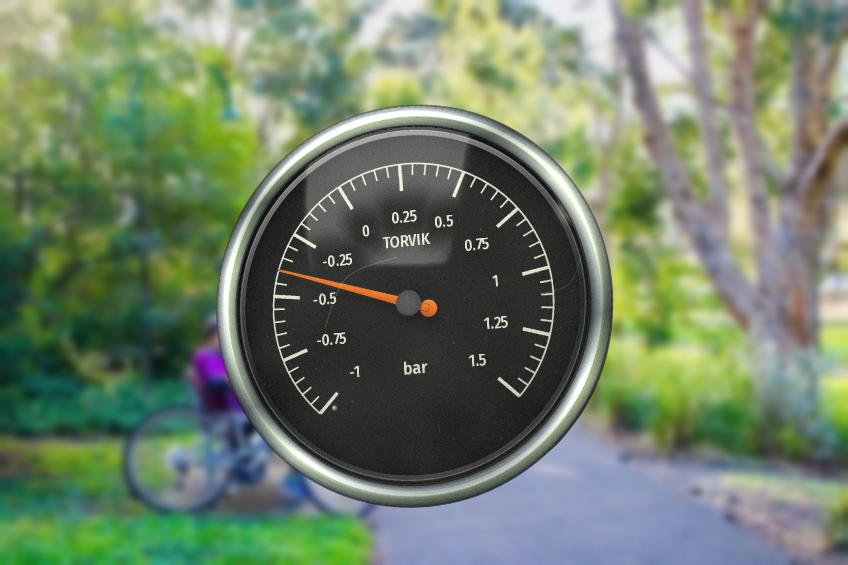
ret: -0.4
